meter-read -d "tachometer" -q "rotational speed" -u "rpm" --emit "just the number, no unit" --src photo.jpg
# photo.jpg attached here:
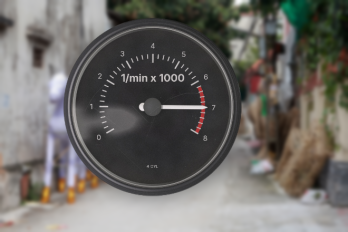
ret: 7000
